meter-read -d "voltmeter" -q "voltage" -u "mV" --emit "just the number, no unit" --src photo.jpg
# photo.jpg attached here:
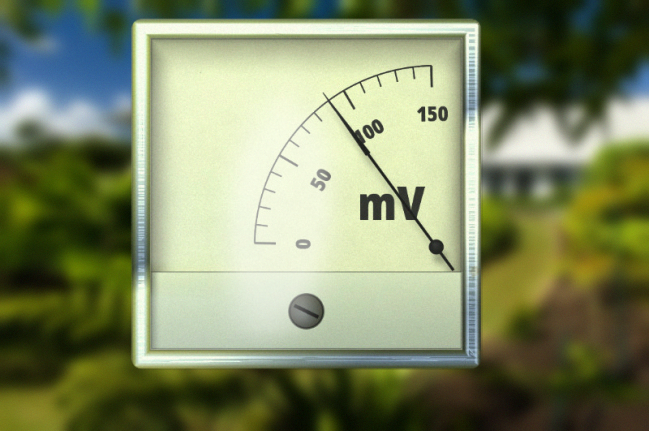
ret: 90
